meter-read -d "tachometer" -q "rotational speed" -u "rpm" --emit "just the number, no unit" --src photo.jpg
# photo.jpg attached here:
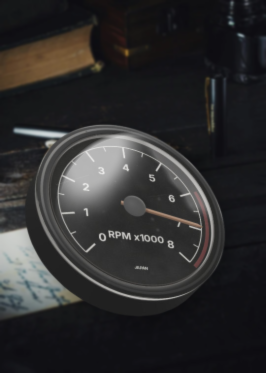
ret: 7000
